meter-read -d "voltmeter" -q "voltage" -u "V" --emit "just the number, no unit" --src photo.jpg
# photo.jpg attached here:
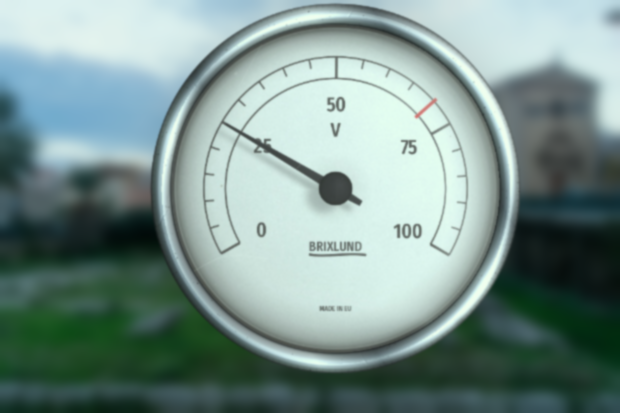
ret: 25
